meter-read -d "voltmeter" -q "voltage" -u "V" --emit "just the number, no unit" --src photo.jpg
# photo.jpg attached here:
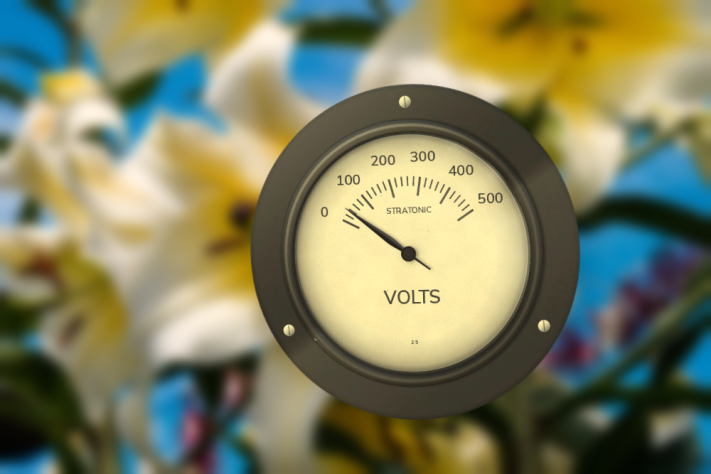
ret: 40
